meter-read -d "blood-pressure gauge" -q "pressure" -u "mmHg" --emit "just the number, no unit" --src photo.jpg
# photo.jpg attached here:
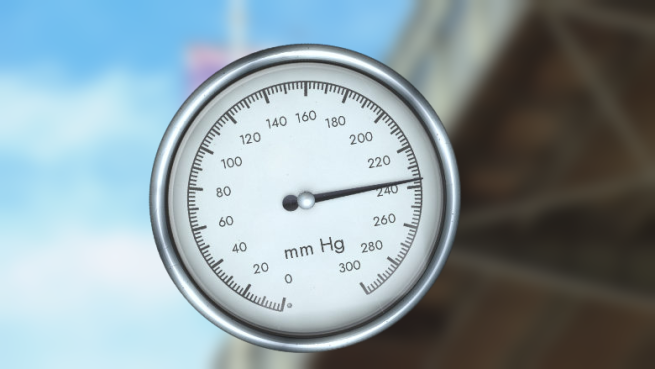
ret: 236
